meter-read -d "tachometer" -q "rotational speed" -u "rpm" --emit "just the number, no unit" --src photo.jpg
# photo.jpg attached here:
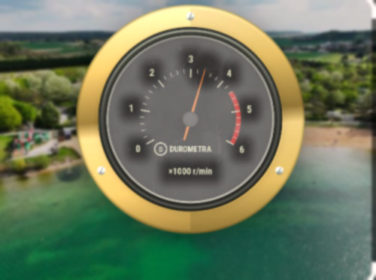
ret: 3400
